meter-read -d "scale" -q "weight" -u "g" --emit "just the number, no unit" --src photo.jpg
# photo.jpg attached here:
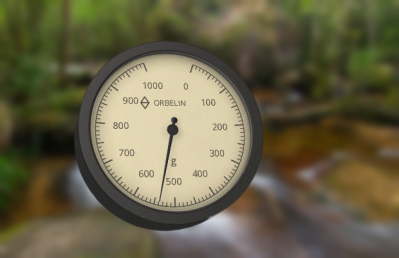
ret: 540
